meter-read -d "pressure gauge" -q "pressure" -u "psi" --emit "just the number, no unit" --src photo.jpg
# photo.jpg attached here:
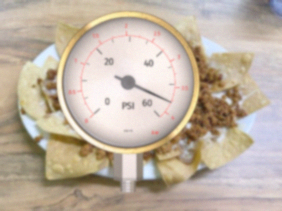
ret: 55
